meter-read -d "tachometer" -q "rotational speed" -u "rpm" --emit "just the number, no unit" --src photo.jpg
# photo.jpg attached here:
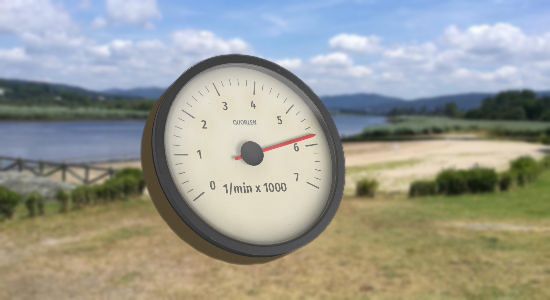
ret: 5800
